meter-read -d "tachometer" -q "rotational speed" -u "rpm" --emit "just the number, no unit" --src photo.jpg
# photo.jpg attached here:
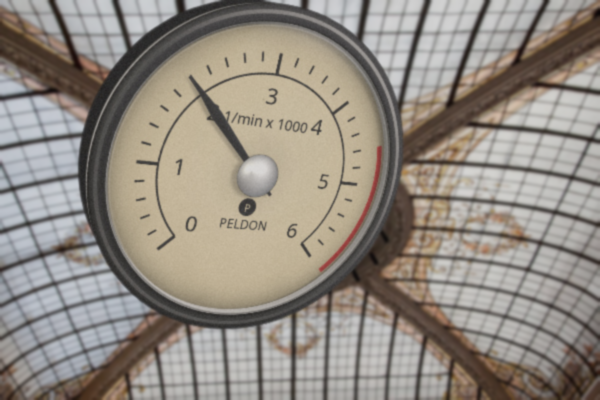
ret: 2000
